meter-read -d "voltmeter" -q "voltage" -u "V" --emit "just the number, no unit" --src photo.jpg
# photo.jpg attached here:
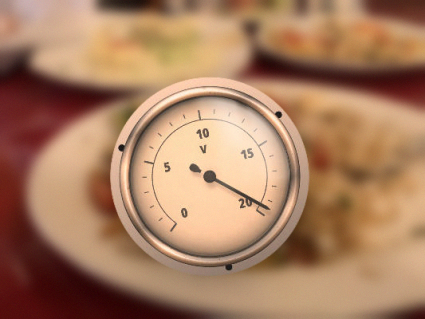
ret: 19.5
